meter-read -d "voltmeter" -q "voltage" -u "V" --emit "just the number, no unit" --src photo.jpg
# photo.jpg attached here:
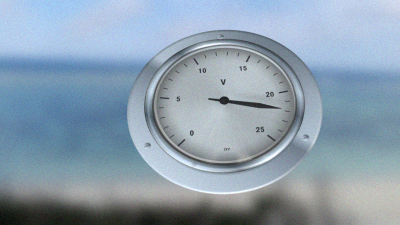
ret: 22
